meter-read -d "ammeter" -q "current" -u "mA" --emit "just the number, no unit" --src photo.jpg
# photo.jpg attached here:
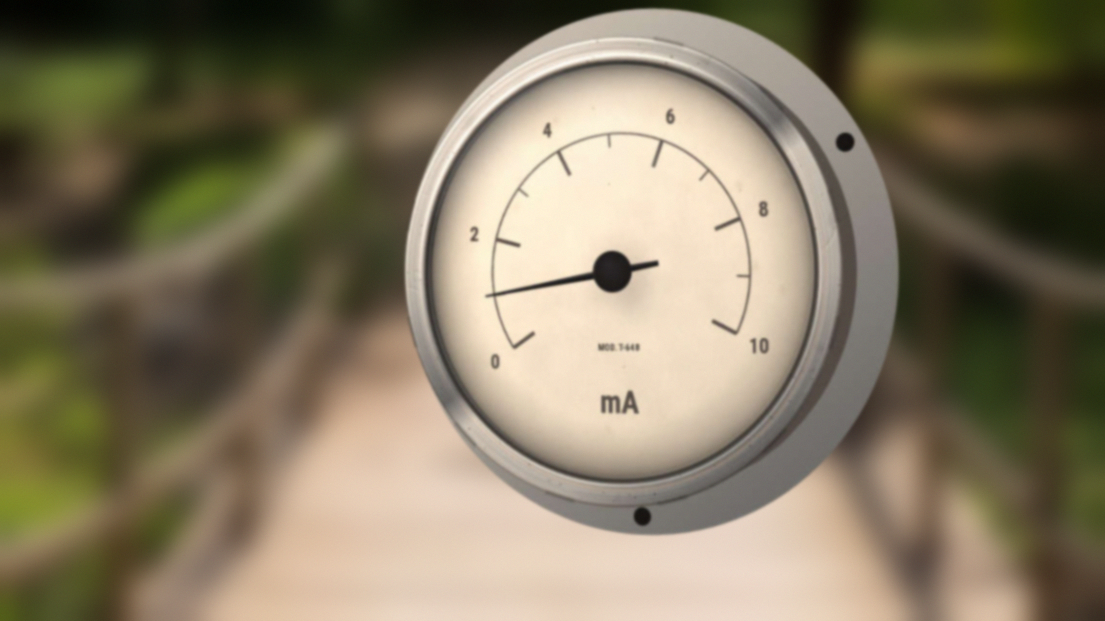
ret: 1
